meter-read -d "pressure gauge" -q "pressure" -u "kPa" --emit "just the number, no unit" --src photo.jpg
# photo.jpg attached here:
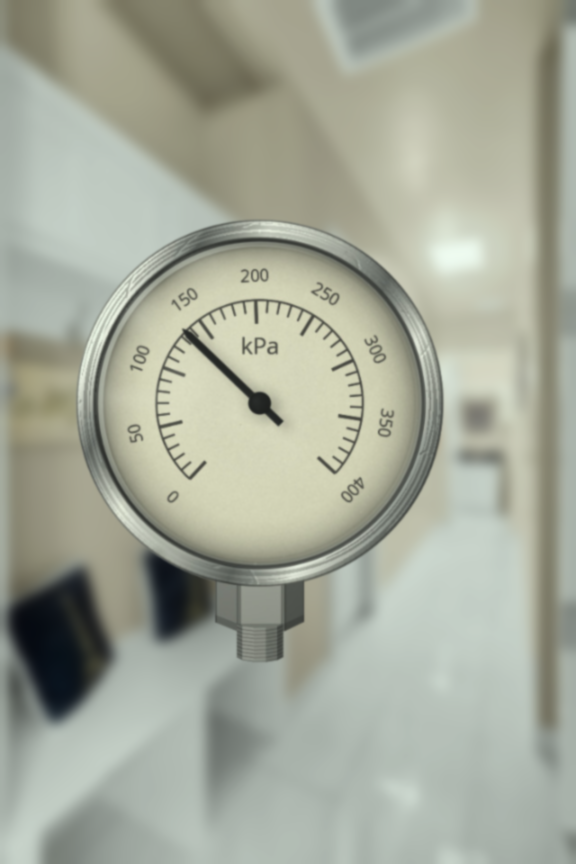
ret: 135
